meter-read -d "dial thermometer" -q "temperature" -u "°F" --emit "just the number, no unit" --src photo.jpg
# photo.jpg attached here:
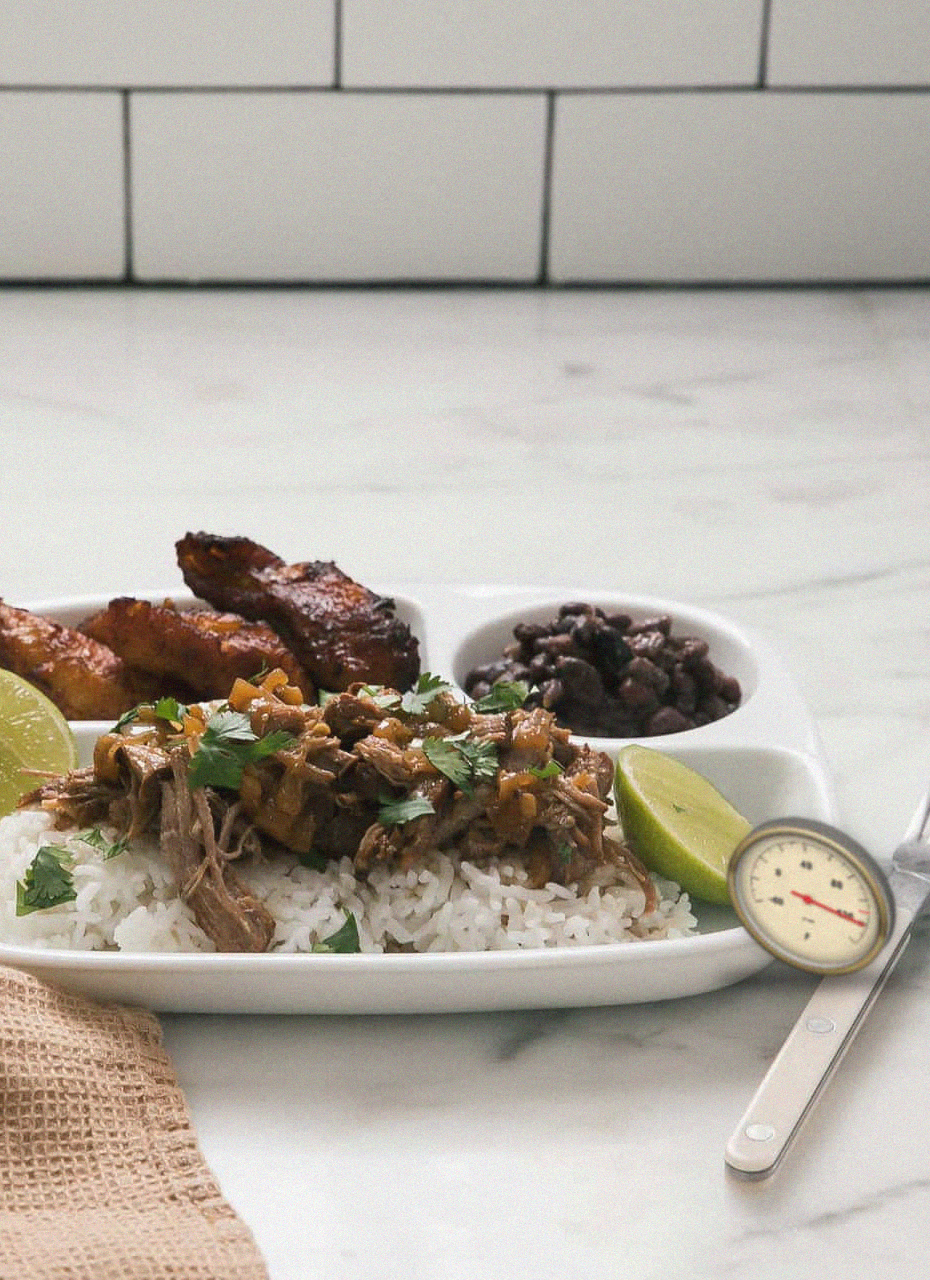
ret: 120
